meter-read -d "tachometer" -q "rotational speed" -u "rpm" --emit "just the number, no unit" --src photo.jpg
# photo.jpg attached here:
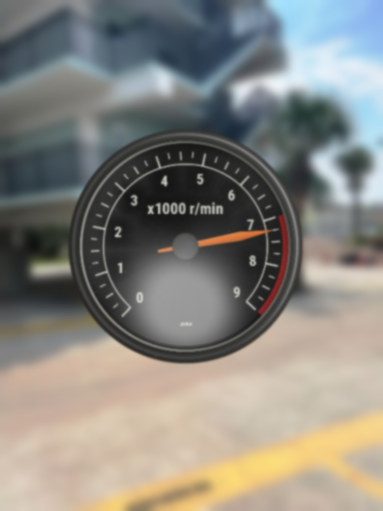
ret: 7250
